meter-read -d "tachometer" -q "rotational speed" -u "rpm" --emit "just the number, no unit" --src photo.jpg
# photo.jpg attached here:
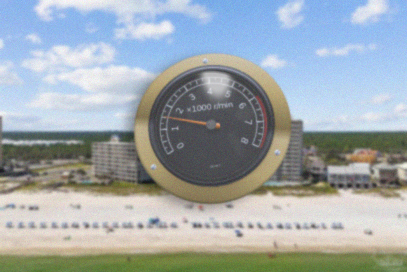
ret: 1500
